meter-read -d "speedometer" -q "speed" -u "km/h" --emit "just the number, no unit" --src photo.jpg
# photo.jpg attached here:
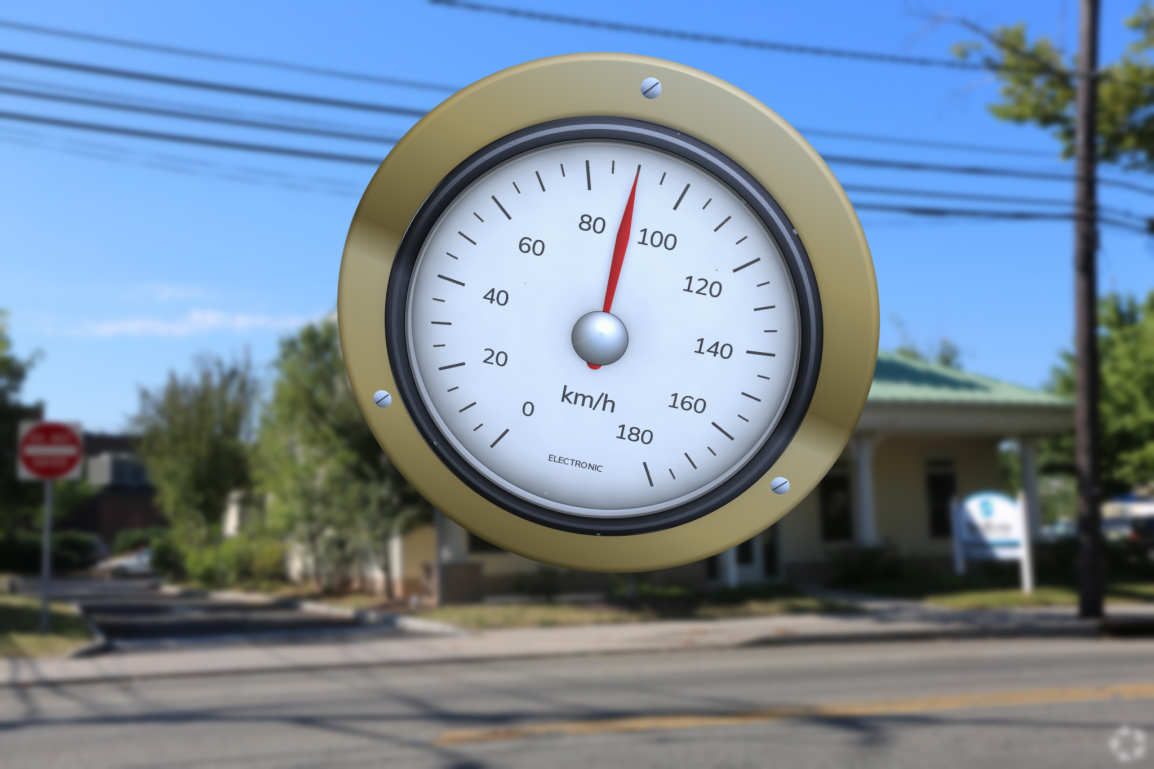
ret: 90
